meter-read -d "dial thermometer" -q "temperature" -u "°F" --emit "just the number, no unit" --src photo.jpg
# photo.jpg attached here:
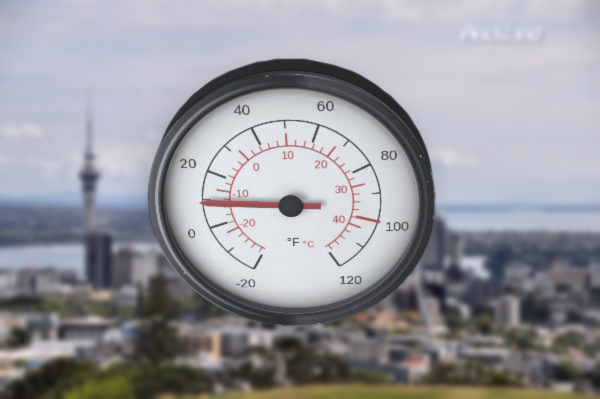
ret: 10
